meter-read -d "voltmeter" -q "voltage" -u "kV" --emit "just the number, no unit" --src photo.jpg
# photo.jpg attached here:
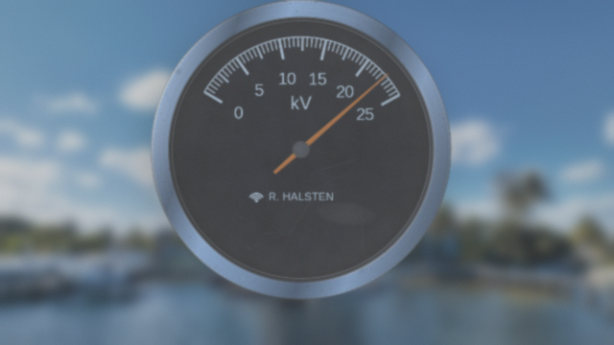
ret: 22.5
